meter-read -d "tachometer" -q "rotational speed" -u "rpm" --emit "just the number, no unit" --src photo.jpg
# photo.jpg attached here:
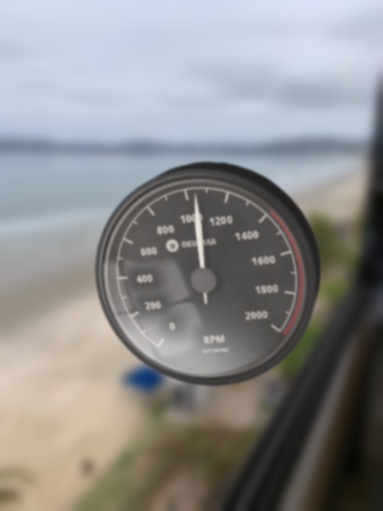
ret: 1050
